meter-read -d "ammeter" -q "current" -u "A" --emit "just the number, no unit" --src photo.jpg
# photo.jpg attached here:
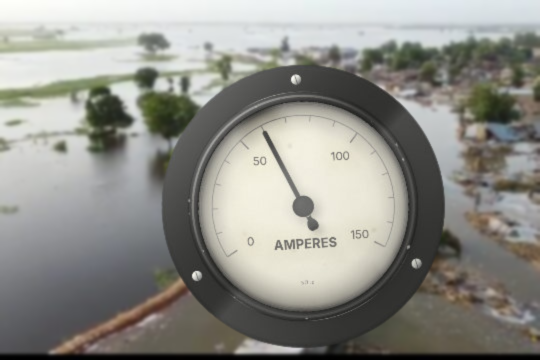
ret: 60
